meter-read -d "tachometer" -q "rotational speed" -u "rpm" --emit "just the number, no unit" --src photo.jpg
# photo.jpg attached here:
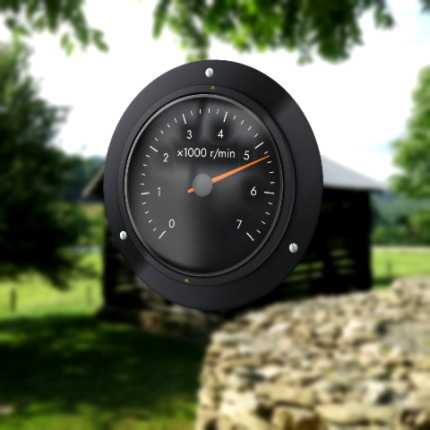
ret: 5300
